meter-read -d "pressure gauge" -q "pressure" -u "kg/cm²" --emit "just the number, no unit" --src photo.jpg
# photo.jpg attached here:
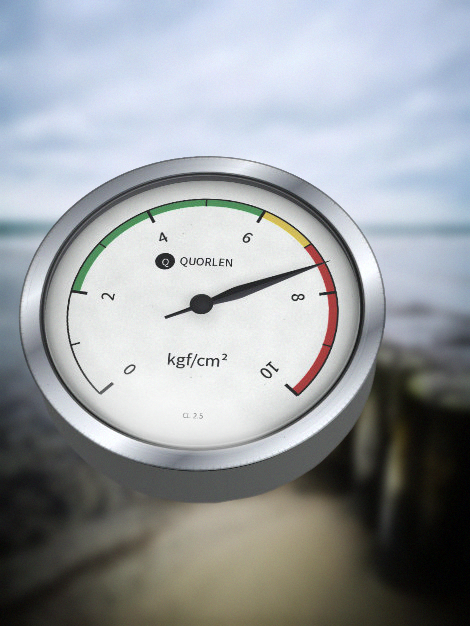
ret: 7.5
